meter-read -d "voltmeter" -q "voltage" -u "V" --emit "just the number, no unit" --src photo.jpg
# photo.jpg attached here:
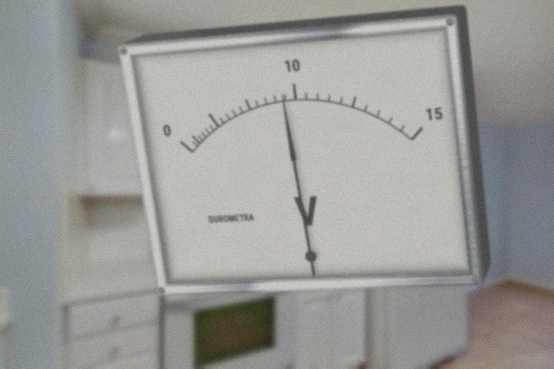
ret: 9.5
